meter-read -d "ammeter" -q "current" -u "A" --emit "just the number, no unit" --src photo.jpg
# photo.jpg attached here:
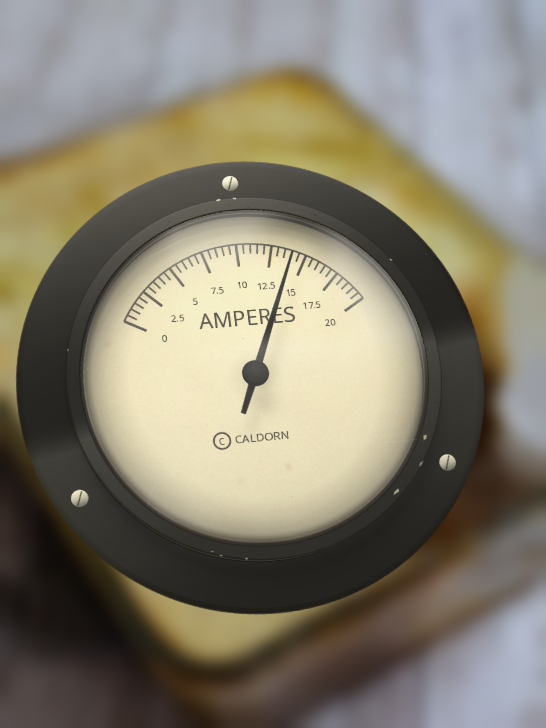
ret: 14
